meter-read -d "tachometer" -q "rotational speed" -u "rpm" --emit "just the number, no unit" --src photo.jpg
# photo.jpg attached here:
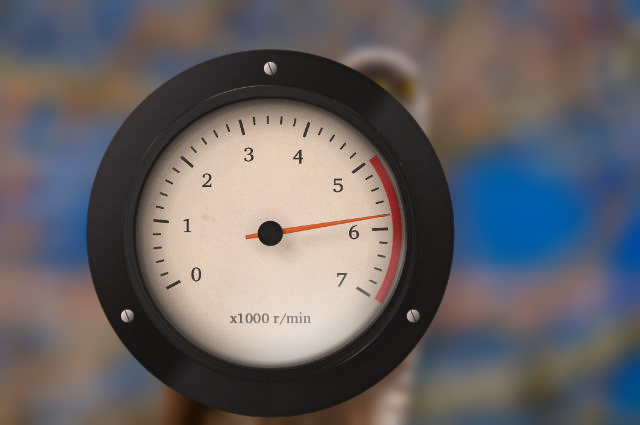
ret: 5800
